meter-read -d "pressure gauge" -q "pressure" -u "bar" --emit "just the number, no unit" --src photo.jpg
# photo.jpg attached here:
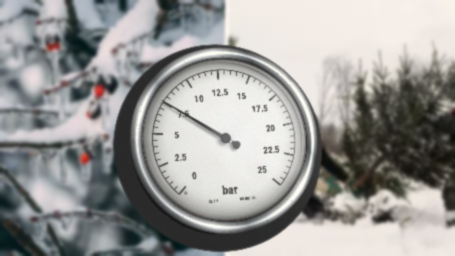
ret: 7.5
